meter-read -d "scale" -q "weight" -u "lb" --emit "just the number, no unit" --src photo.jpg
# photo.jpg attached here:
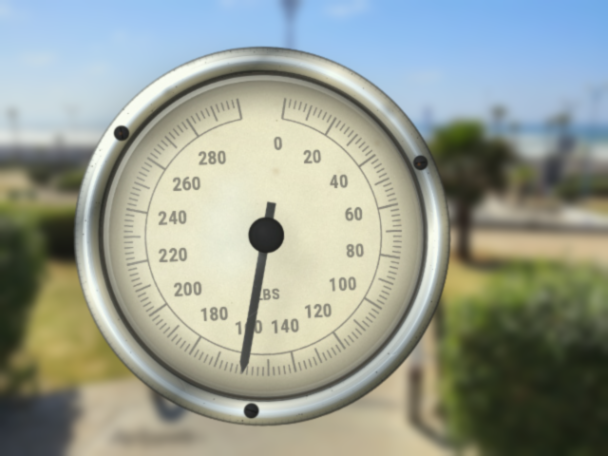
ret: 160
